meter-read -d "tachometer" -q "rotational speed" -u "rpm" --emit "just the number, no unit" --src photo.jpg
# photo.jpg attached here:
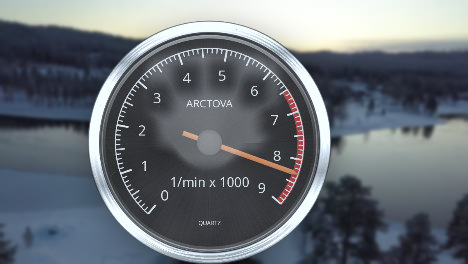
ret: 8300
